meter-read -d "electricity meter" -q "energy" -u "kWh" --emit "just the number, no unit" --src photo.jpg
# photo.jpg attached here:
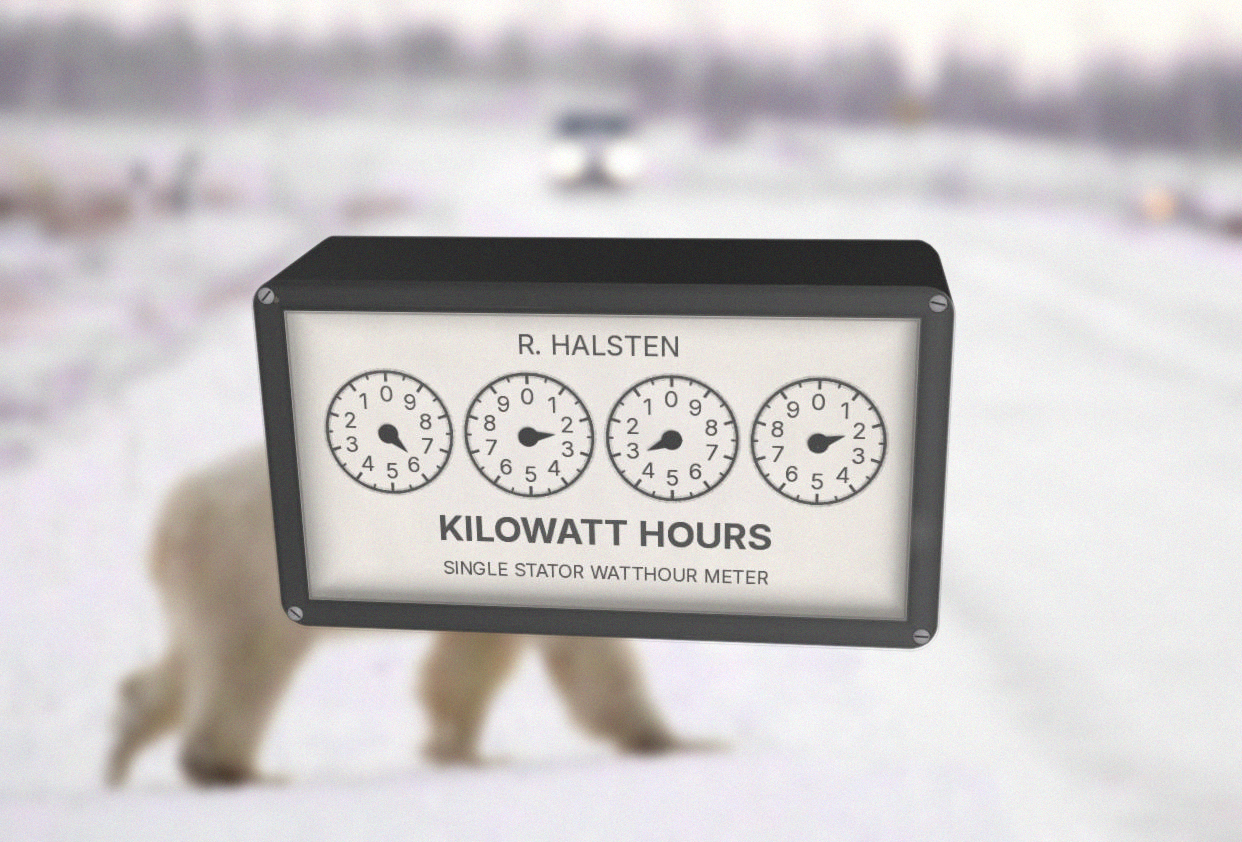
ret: 6232
